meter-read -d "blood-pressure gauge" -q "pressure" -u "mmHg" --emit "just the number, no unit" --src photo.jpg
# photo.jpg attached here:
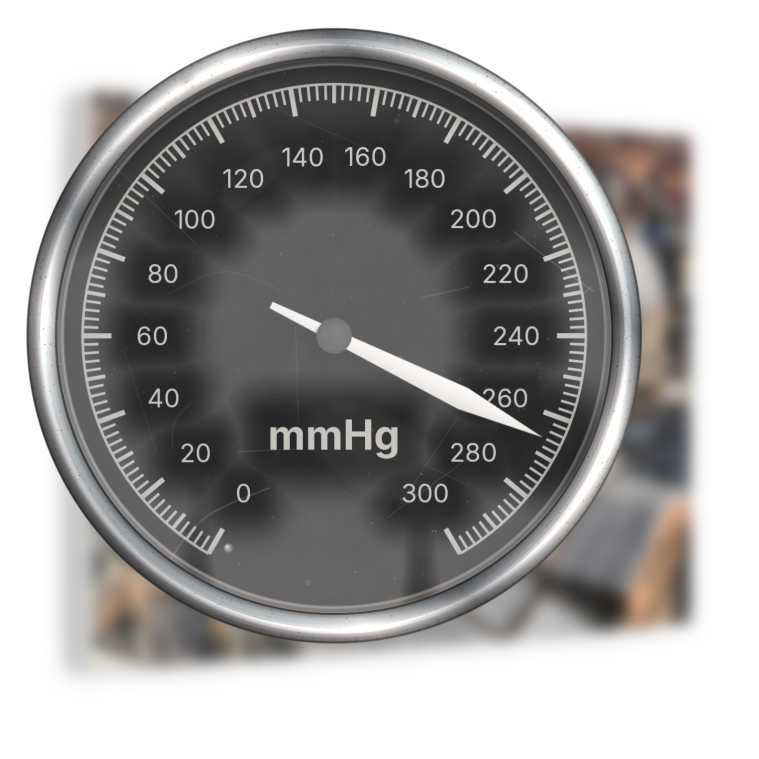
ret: 266
